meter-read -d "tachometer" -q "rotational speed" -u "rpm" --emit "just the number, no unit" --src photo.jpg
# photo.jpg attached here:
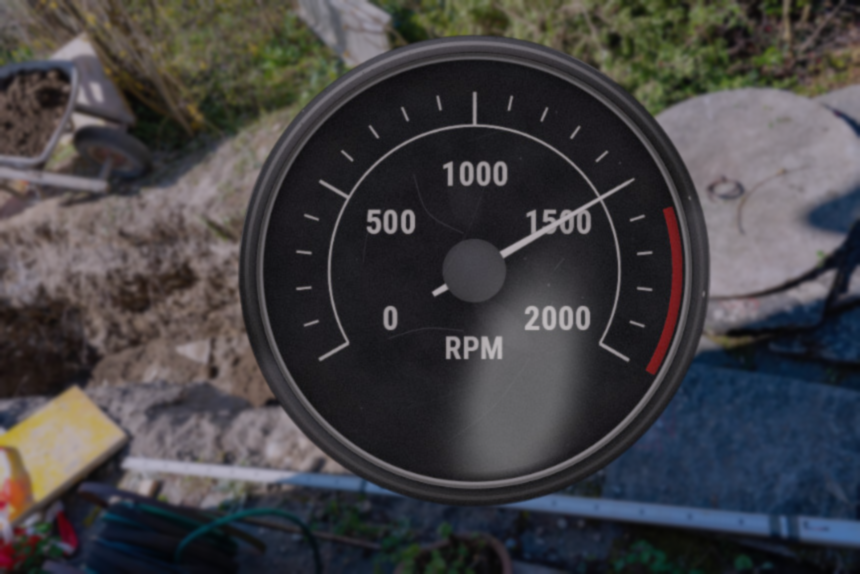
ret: 1500
